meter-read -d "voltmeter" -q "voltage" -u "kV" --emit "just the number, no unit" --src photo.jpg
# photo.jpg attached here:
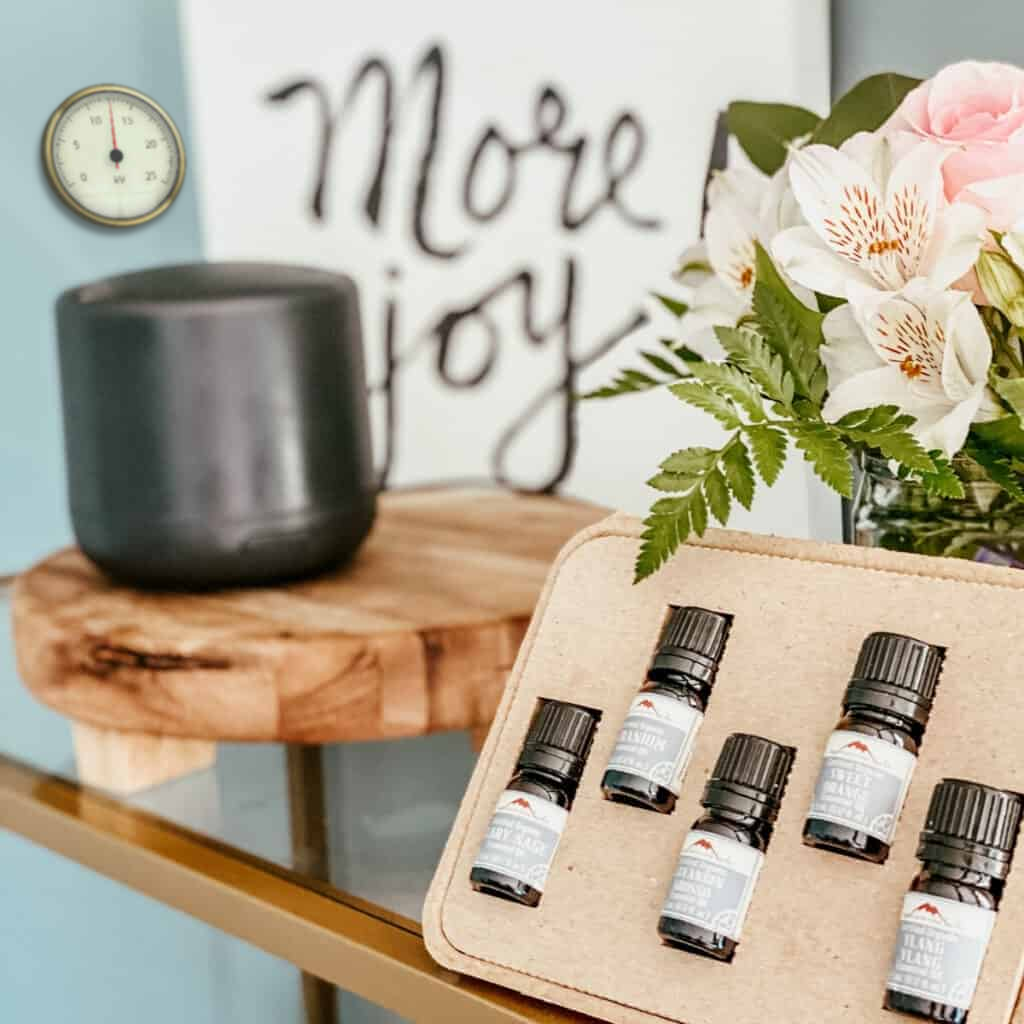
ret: 12.5
